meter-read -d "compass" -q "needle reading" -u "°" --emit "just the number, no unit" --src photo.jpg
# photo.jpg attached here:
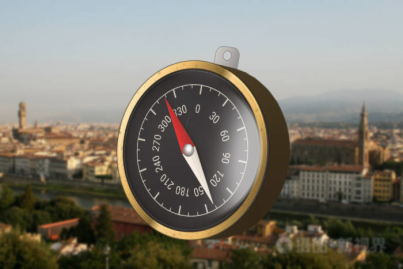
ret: 320
